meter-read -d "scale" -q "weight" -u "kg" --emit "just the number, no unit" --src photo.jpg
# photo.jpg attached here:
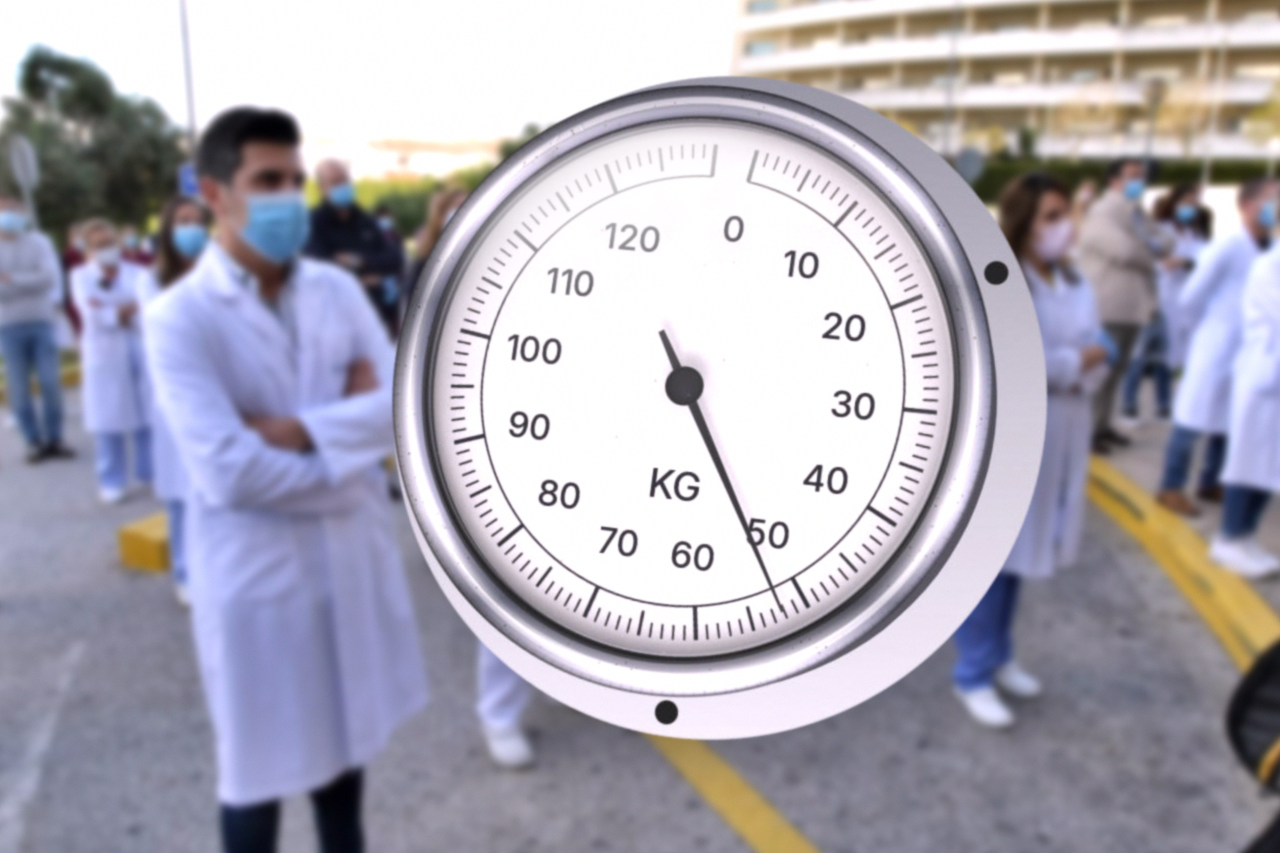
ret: 52
